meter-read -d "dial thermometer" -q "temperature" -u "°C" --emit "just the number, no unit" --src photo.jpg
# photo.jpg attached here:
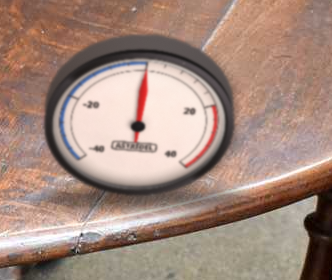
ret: 0
